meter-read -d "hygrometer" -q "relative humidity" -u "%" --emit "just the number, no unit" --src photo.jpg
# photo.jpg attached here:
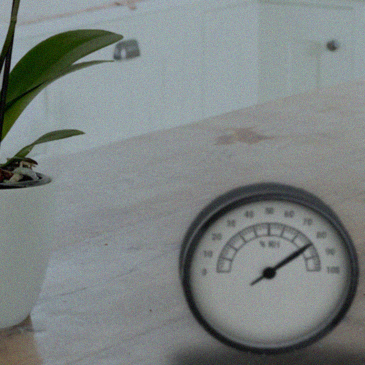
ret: 80
